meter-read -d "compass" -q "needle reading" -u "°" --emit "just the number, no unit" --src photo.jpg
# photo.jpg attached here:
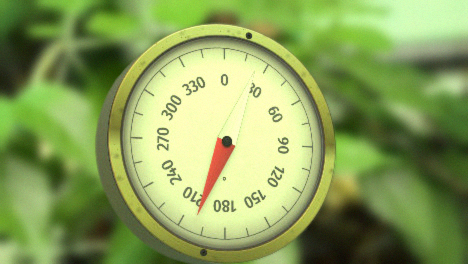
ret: 202.5
